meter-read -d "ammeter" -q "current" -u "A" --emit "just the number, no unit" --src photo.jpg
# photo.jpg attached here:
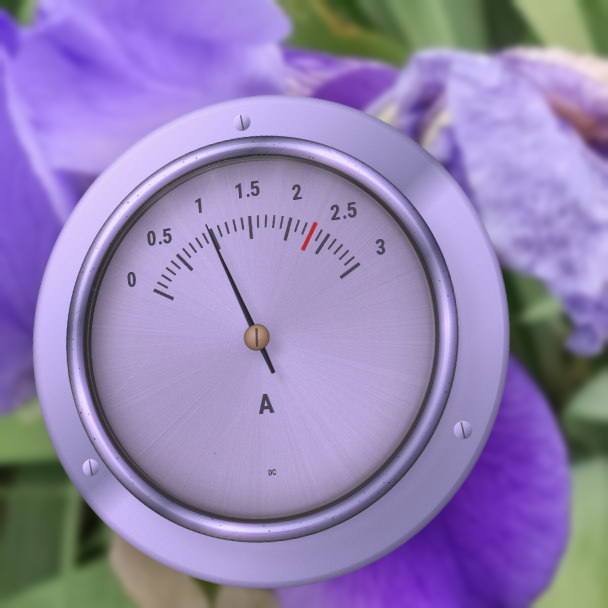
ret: 1
